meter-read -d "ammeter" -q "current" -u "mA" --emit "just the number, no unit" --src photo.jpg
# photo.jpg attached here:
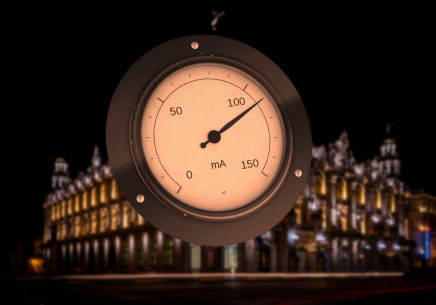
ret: 110
